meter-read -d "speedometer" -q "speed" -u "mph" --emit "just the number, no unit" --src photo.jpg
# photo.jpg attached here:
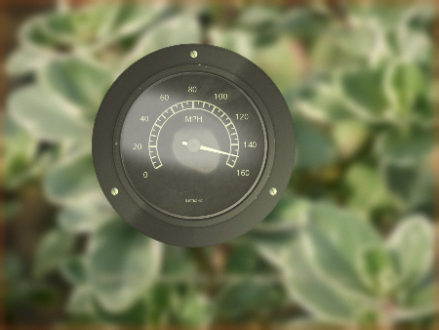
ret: 150
